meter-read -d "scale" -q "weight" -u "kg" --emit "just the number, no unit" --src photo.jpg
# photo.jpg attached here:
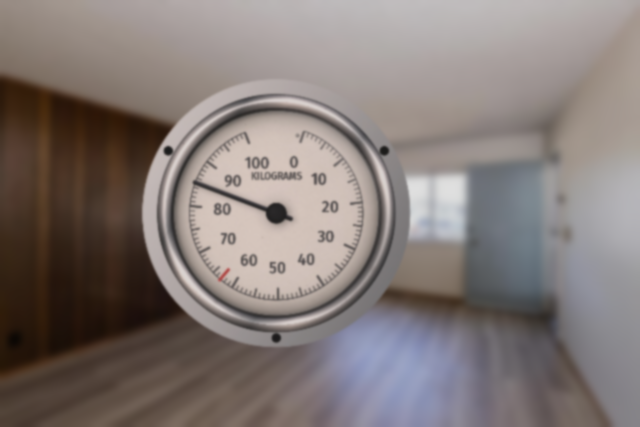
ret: 85
